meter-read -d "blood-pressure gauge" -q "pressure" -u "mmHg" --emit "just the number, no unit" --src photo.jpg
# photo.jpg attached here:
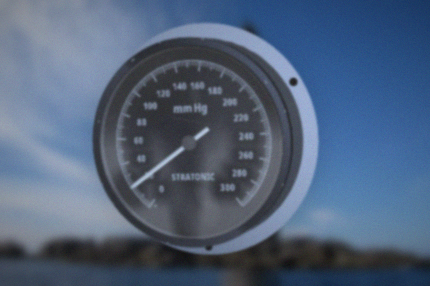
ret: 20
